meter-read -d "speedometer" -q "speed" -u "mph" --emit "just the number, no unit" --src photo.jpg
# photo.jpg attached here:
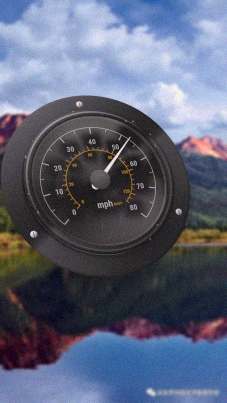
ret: 52.5
